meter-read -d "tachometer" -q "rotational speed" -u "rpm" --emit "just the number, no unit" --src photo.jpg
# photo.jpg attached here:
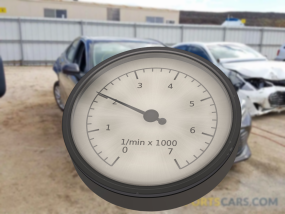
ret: 2000
